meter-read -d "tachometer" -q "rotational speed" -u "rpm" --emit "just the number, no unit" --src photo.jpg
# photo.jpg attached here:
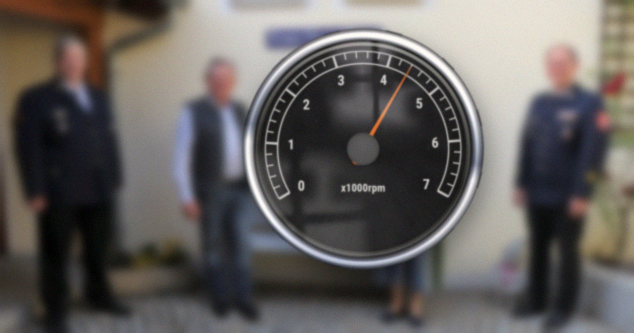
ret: 4400
